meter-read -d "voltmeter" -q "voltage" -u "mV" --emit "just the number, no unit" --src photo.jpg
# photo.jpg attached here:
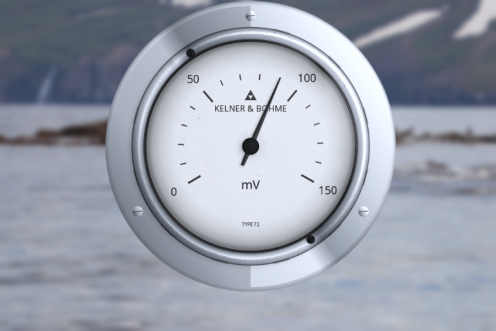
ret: 90
